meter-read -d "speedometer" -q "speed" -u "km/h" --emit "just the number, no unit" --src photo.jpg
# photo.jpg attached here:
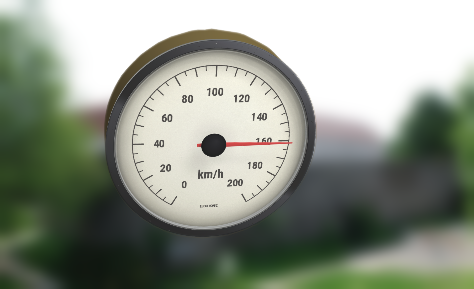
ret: 160
